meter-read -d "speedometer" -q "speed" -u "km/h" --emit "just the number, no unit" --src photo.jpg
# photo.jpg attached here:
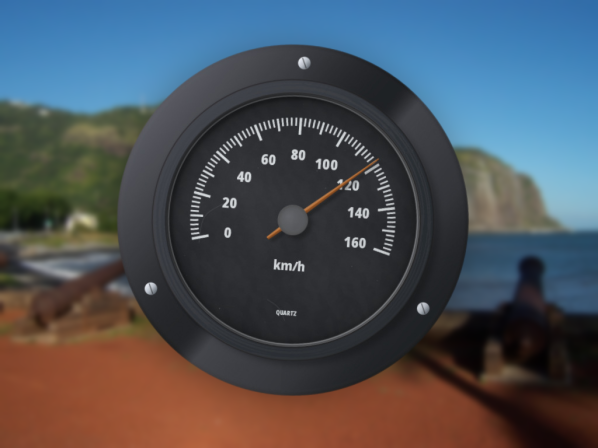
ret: 118
